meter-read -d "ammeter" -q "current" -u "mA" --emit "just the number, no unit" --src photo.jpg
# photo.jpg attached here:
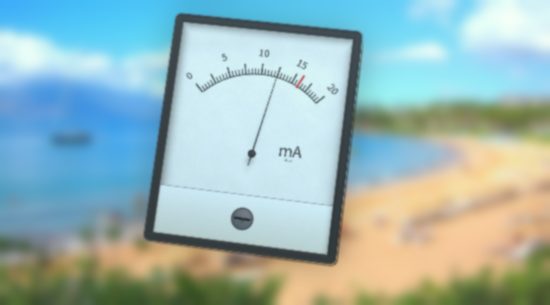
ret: 12.5
